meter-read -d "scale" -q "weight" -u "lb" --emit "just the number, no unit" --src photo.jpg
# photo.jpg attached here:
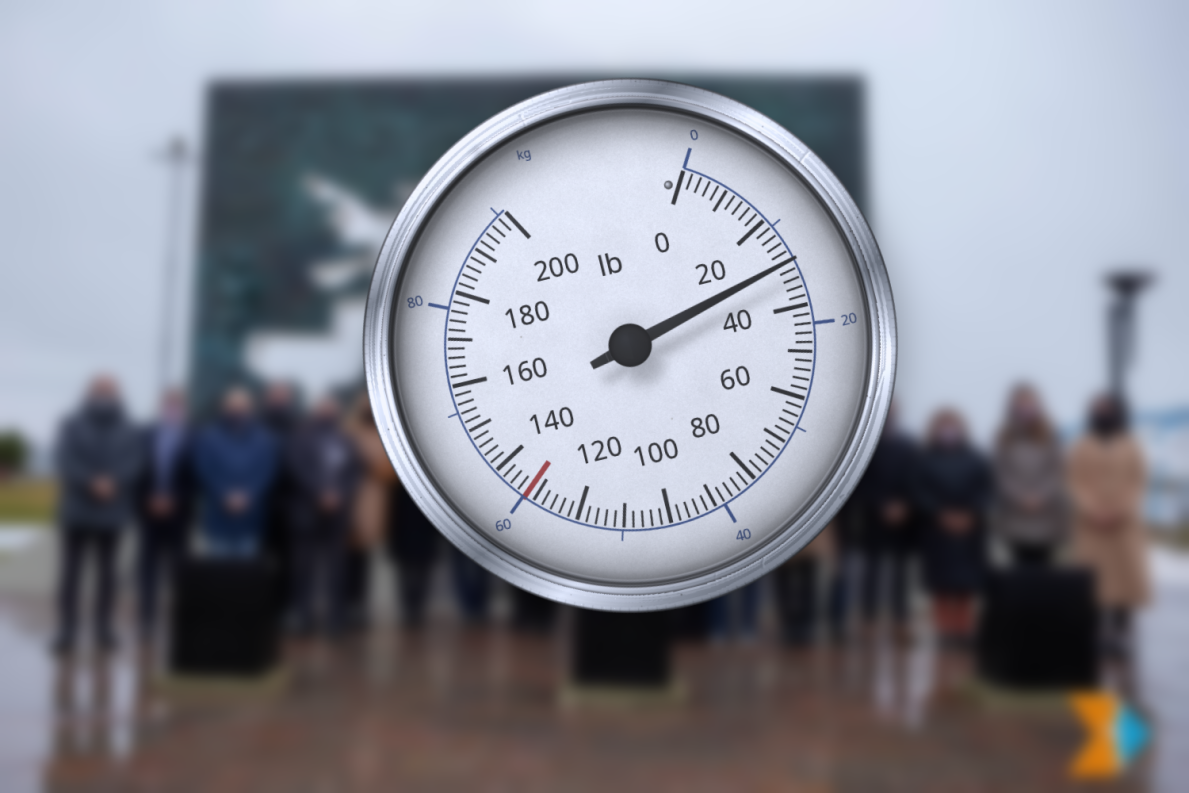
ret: 30
